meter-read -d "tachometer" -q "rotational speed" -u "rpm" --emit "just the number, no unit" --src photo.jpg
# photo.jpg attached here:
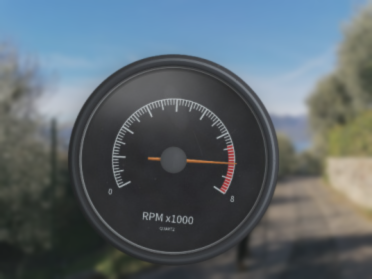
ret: 7000
